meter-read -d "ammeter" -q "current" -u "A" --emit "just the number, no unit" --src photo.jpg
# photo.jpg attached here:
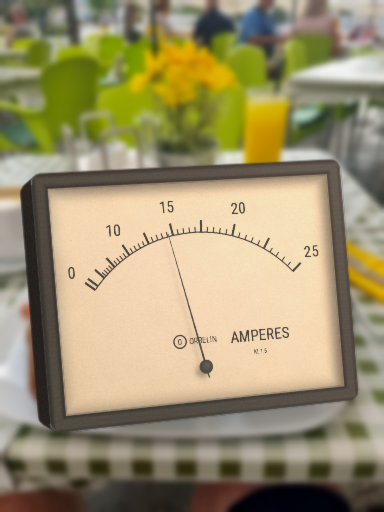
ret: 14.5
